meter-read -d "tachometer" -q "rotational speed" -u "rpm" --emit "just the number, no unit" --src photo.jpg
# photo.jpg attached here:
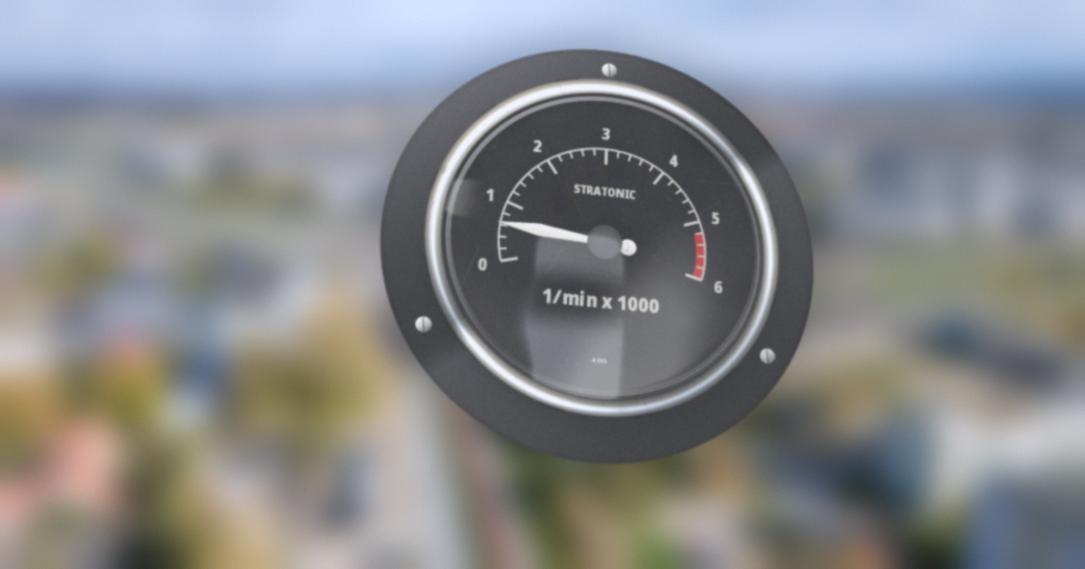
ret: 600
